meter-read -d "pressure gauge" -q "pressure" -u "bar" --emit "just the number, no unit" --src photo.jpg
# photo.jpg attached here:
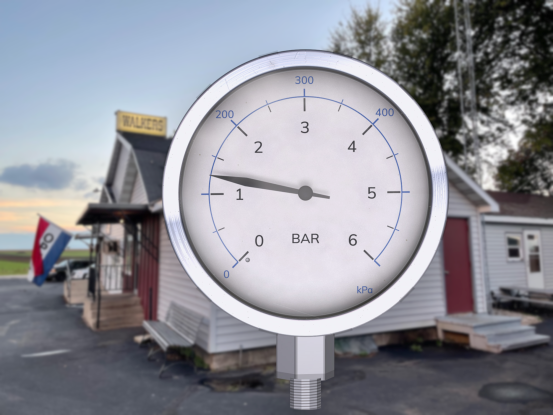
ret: 1.25
